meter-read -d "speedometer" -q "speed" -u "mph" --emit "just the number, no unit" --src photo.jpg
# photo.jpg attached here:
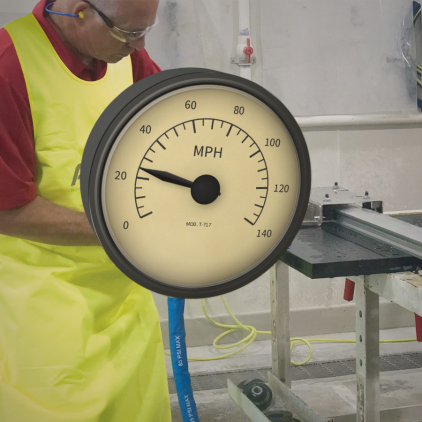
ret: 25
